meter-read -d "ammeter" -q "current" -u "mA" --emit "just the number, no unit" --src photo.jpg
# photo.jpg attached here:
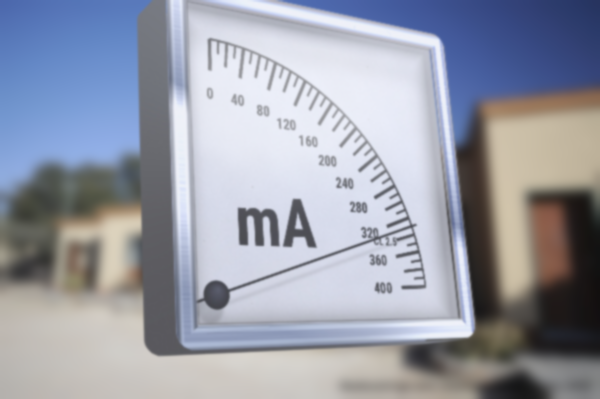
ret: 330
